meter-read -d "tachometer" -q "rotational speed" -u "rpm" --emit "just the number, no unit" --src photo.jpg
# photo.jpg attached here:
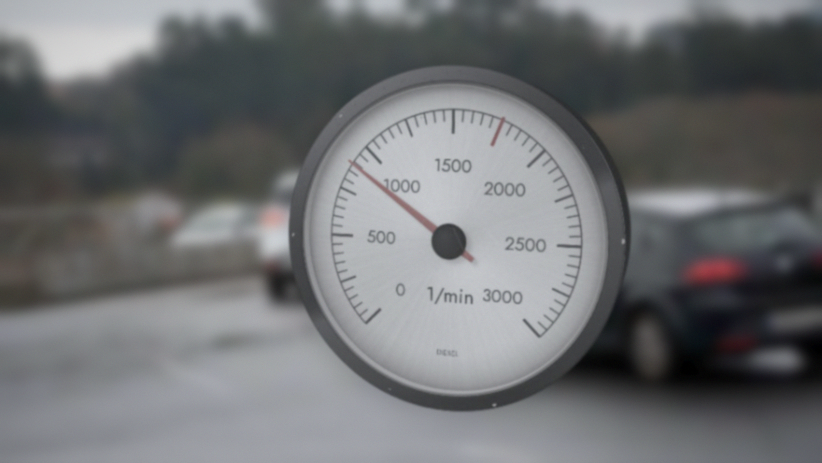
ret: 900
